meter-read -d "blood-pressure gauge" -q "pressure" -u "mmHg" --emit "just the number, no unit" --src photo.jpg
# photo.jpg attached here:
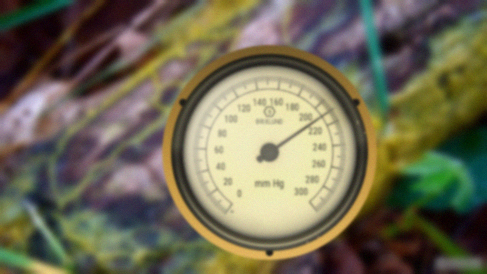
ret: 210
